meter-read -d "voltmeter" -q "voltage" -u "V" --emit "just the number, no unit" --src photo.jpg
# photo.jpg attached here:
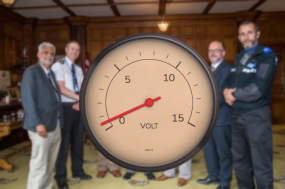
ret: 0.5
